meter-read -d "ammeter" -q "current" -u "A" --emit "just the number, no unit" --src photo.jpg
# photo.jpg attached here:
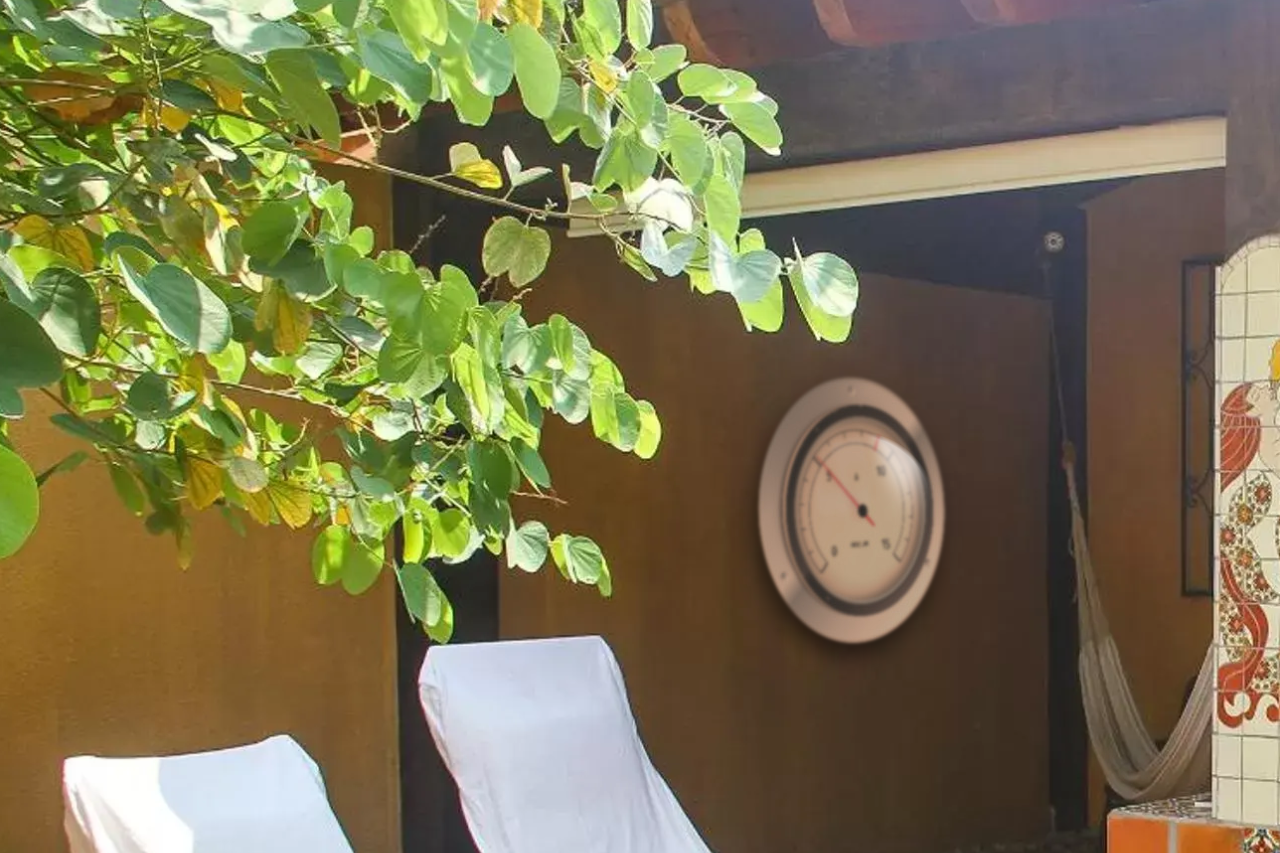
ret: 5
